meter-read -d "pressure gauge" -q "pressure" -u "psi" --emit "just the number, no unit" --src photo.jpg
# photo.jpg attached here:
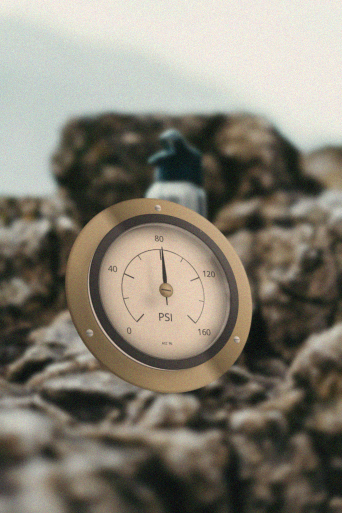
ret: 80
